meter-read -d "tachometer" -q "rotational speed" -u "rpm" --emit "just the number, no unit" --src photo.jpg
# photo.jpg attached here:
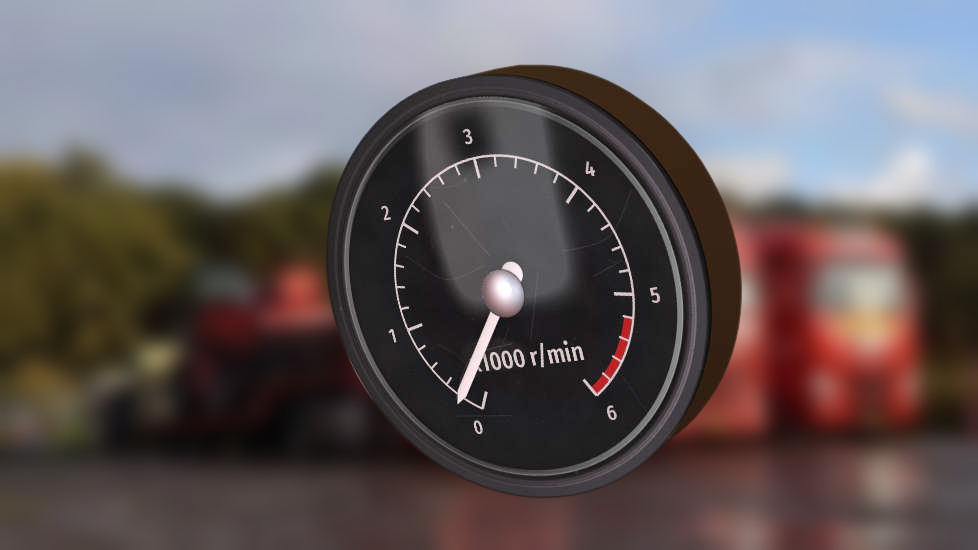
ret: 200
